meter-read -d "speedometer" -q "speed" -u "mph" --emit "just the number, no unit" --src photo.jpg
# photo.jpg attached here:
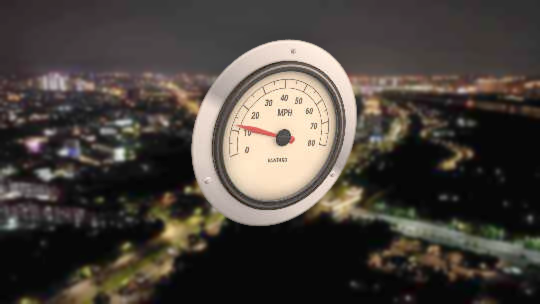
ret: 12.5
